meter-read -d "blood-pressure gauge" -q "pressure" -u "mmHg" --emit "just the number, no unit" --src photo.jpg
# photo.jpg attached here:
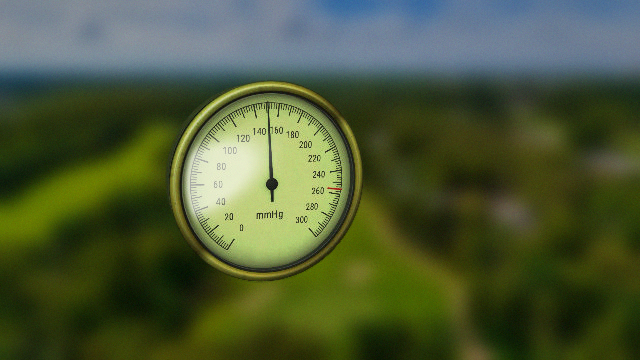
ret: 150
